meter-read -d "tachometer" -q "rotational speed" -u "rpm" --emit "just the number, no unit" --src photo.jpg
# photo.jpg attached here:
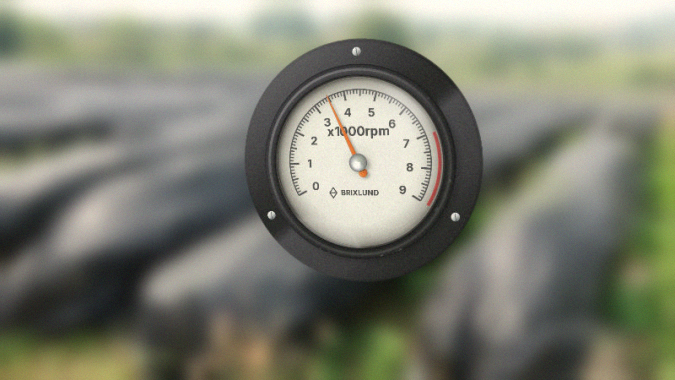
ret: 3500
